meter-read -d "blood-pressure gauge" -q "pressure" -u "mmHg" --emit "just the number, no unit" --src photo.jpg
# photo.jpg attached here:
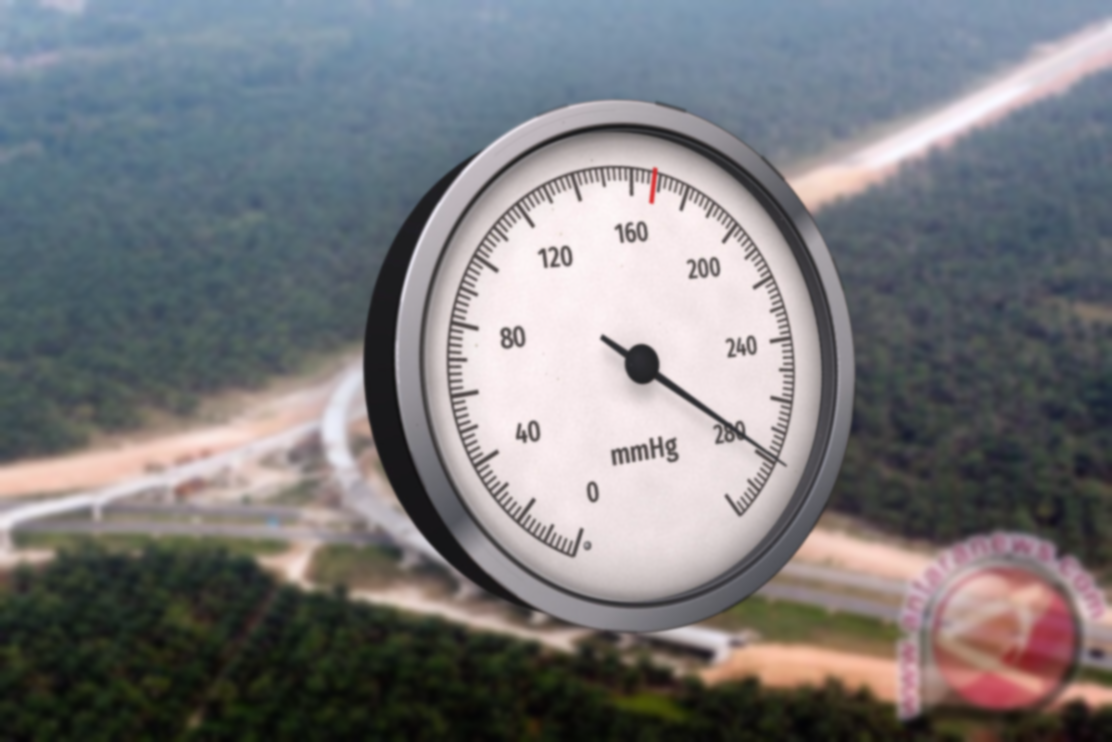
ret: 280
